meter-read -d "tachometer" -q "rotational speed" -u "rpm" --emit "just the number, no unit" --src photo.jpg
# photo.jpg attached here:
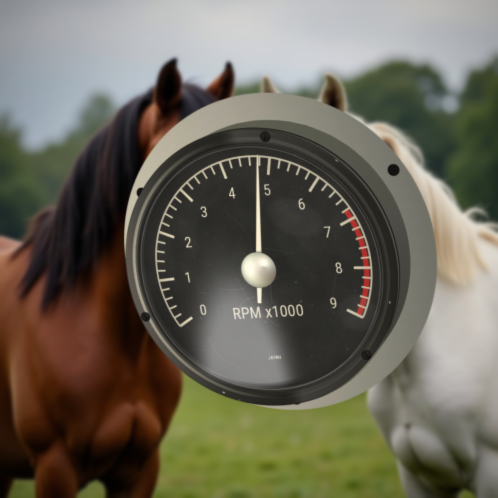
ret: 4800
